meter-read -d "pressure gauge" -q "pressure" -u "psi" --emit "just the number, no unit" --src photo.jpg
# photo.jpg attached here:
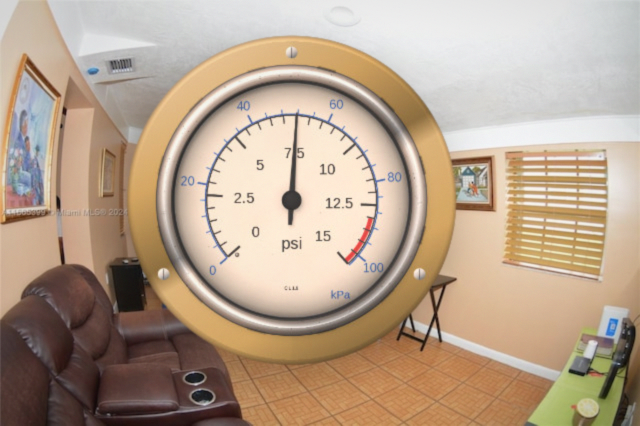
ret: 7.5
